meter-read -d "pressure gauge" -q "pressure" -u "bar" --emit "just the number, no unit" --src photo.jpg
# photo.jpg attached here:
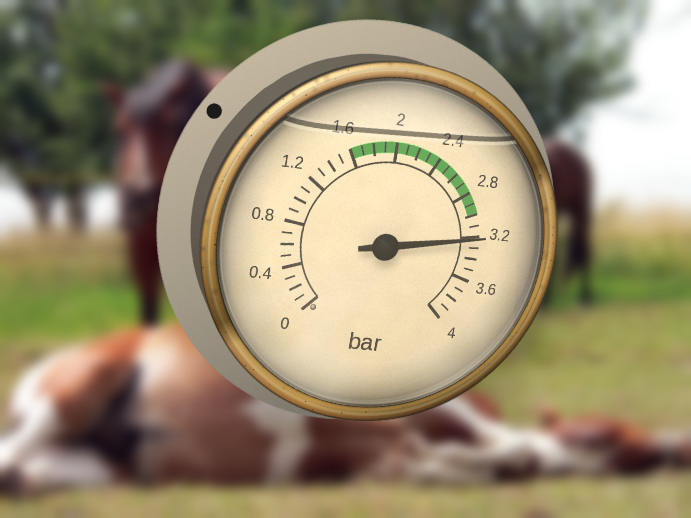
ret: 3.2
